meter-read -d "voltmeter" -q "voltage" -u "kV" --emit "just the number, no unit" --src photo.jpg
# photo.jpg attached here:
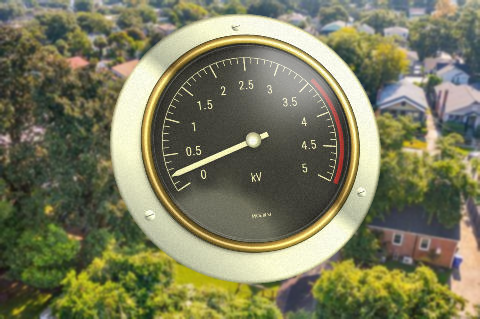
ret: 0.2
